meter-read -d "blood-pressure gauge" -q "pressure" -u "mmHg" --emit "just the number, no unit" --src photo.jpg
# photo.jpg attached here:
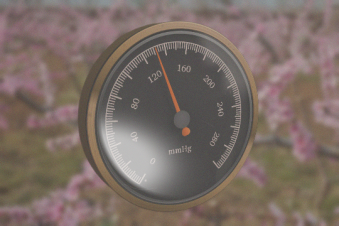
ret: 130
